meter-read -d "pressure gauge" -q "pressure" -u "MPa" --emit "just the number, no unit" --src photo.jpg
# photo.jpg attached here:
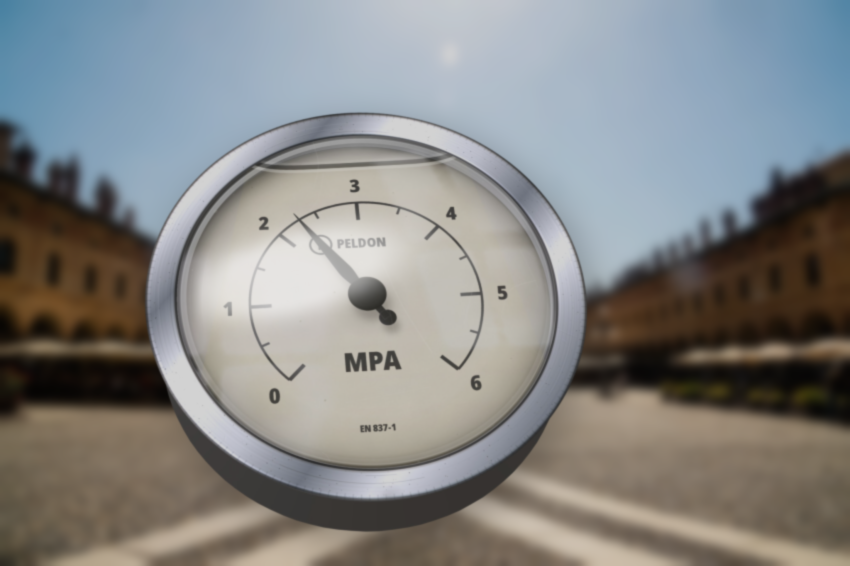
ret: 2.25
